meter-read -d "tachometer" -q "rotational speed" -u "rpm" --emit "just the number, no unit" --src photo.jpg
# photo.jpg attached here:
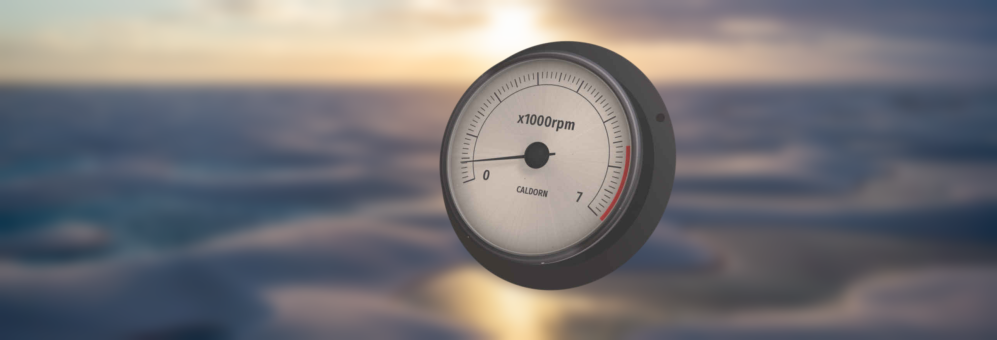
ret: 400
